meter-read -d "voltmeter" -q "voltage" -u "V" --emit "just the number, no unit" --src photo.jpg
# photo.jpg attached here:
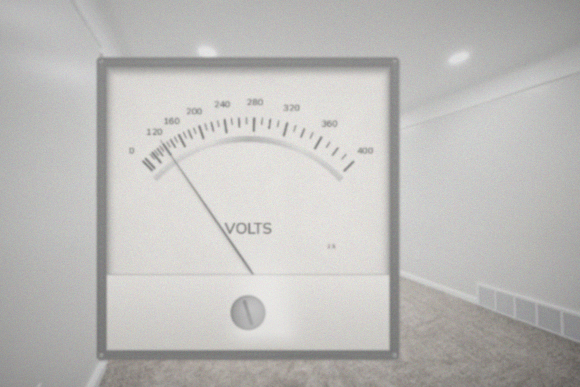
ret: 120
